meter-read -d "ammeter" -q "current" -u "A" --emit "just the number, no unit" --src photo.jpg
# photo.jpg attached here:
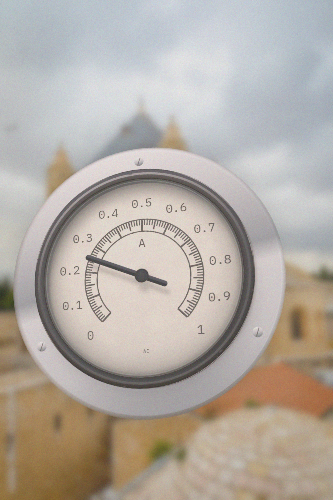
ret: 0.25
